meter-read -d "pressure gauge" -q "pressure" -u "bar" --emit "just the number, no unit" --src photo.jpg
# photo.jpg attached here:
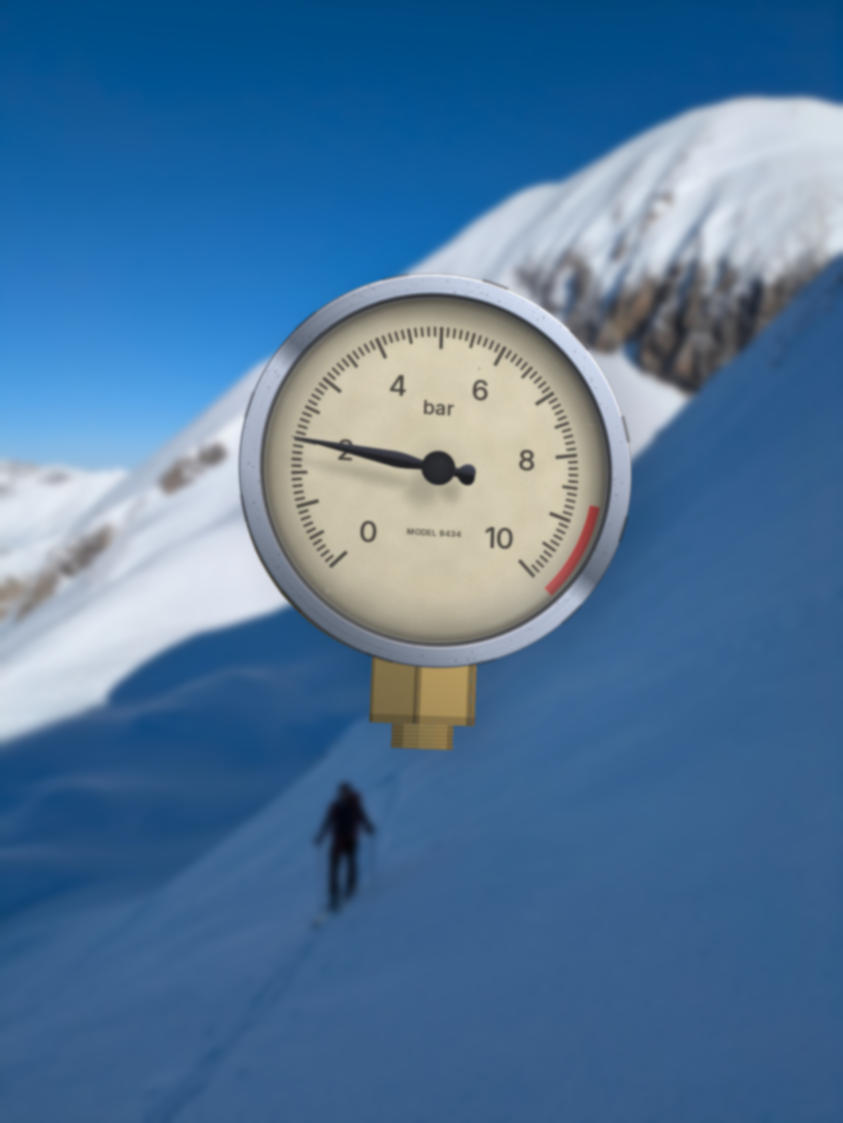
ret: 2
